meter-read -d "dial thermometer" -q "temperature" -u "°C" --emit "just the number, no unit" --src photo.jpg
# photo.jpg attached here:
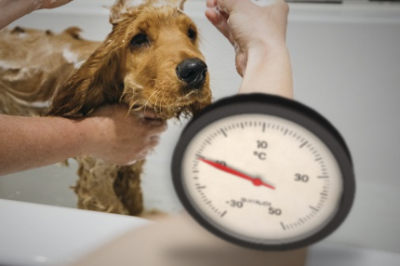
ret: -10
